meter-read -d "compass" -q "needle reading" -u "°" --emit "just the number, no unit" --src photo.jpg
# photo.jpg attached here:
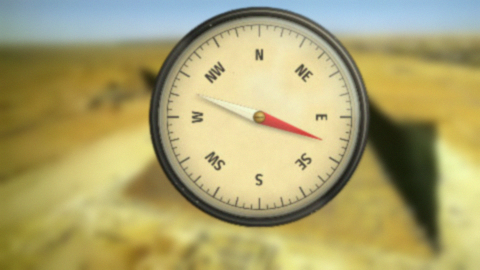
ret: 110
